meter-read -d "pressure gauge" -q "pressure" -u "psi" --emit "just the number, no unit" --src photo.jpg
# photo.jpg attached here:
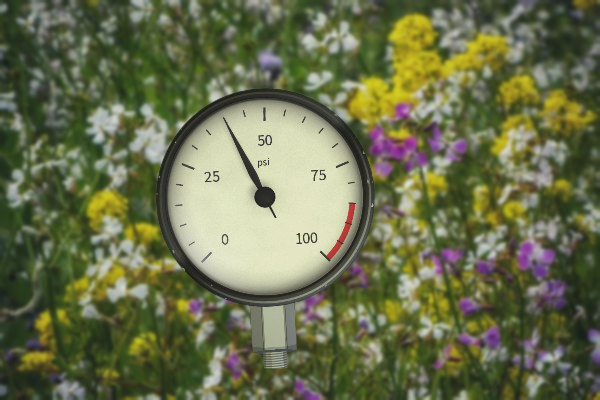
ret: 40
